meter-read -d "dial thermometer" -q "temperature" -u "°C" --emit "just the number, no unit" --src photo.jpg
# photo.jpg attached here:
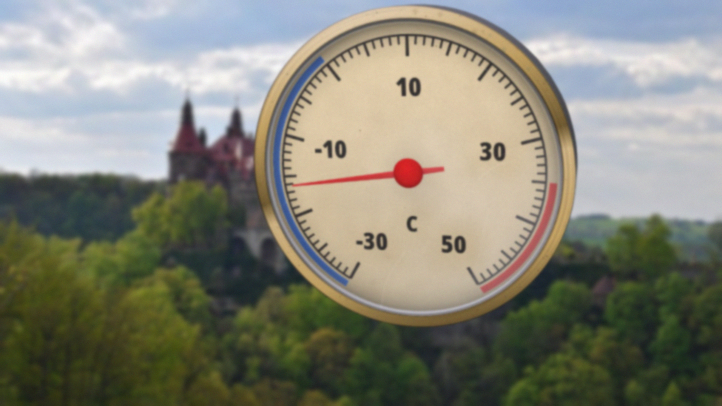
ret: -16
